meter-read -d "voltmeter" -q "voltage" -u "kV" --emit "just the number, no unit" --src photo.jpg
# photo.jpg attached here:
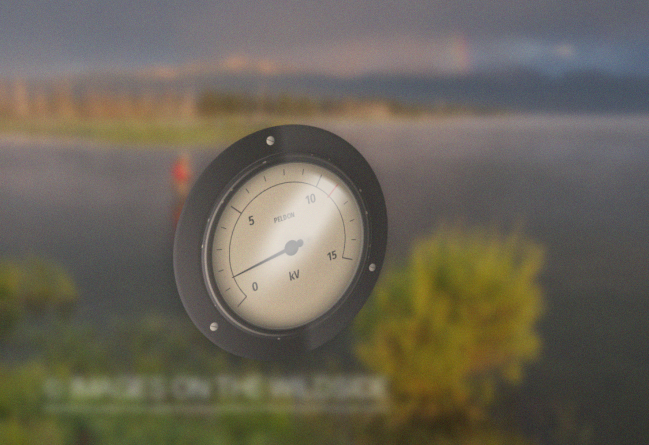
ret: 1.5
